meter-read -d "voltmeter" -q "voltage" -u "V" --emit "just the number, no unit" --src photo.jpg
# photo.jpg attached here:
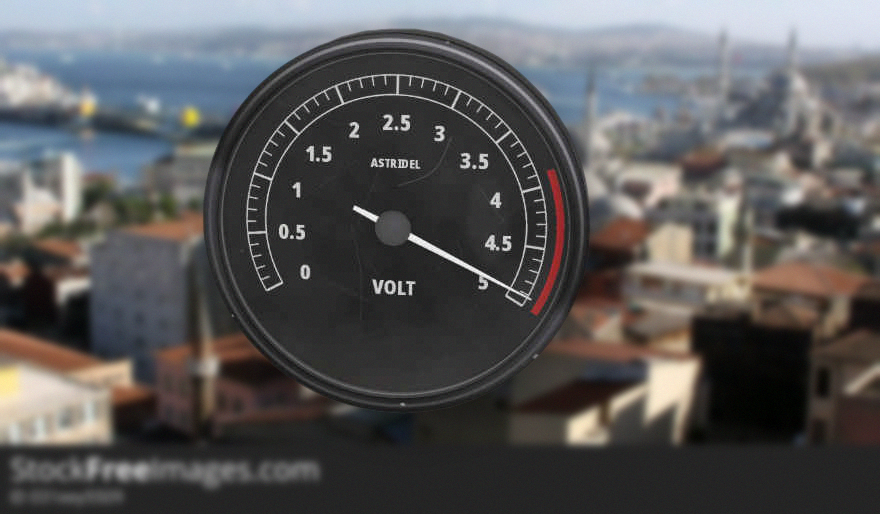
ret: 4.9
